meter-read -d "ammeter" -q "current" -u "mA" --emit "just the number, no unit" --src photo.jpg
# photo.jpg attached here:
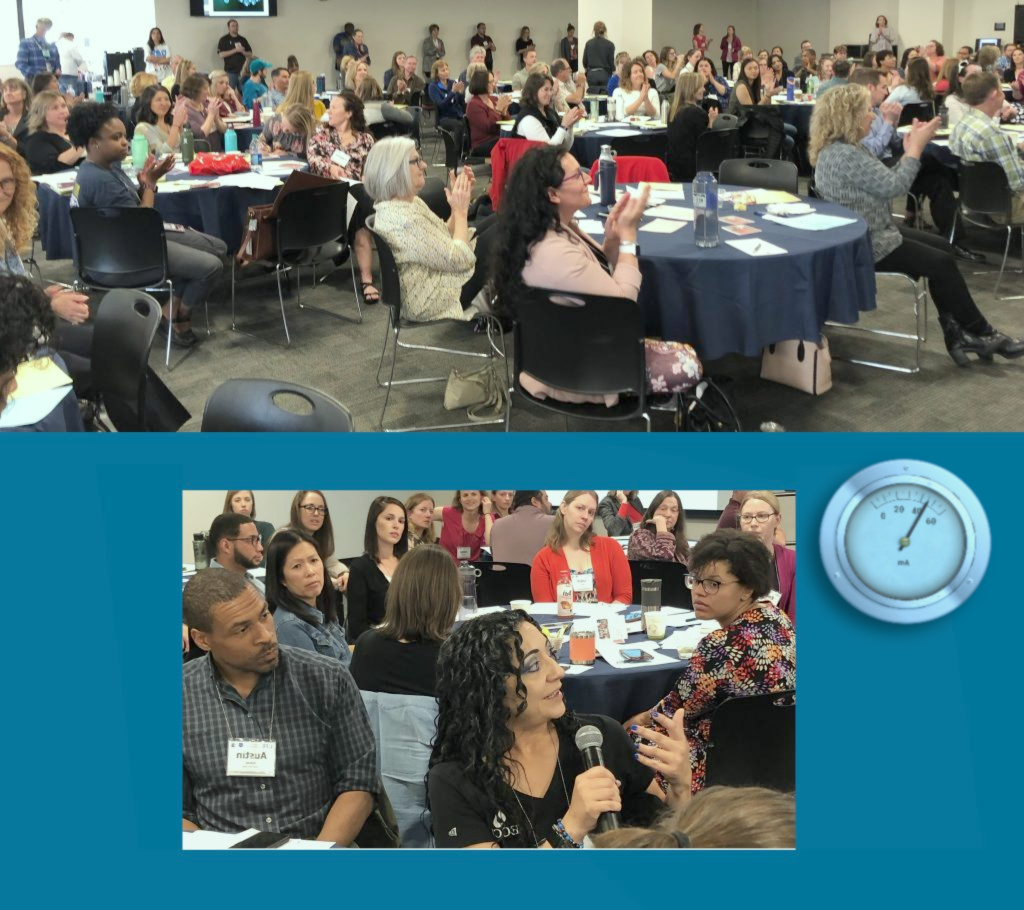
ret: 45
